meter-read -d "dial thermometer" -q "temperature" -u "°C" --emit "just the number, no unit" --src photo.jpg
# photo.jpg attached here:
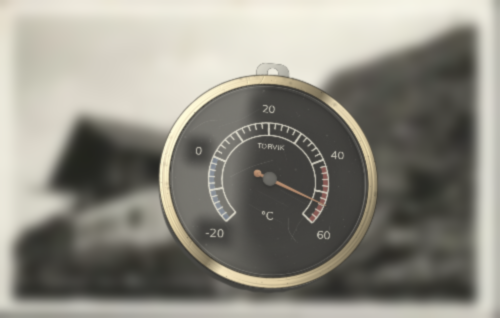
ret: 54
